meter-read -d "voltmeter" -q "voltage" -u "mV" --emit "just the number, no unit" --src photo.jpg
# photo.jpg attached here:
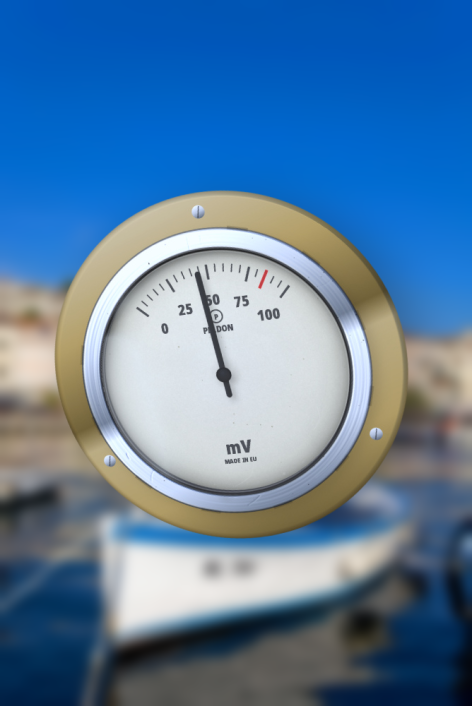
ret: 45
